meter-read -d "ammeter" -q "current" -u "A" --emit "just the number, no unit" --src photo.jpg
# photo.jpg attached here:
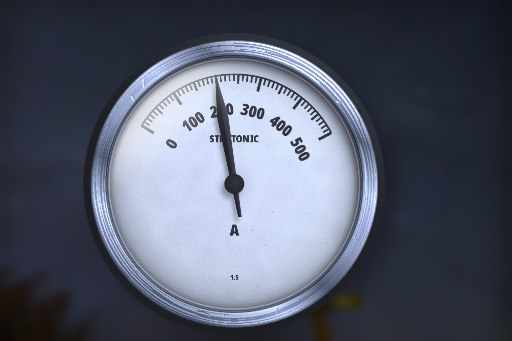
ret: 200
